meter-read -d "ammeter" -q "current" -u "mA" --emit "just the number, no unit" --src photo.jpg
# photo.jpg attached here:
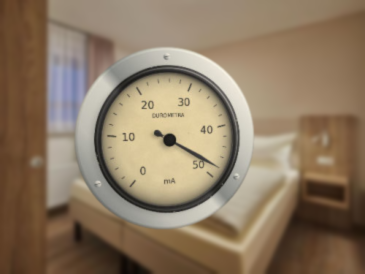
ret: 48
